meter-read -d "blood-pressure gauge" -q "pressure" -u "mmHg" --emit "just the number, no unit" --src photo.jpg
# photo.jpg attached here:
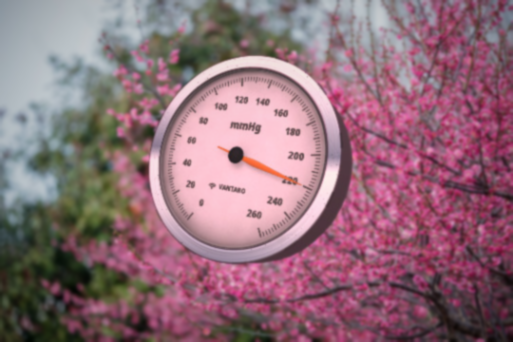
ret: 220
